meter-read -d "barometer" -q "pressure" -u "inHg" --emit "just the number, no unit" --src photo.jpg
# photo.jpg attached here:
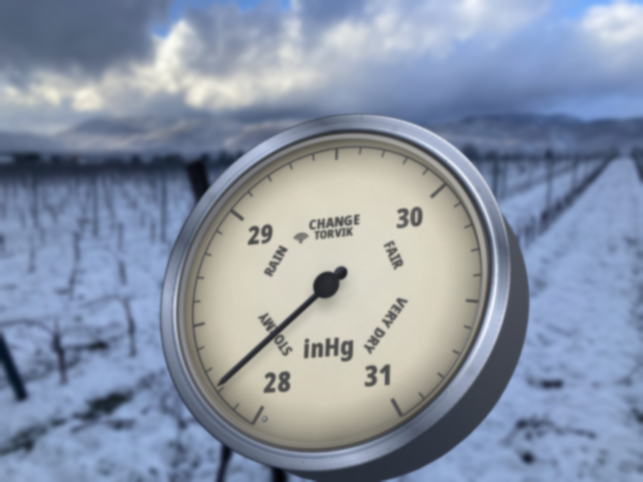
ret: 28.2
